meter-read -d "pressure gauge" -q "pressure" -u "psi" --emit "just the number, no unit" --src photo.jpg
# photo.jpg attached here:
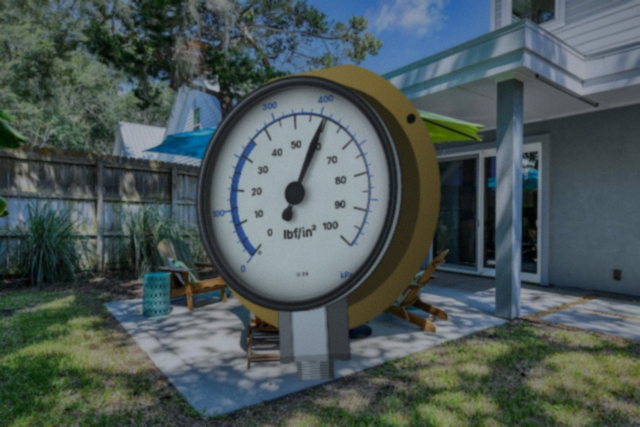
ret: 60
